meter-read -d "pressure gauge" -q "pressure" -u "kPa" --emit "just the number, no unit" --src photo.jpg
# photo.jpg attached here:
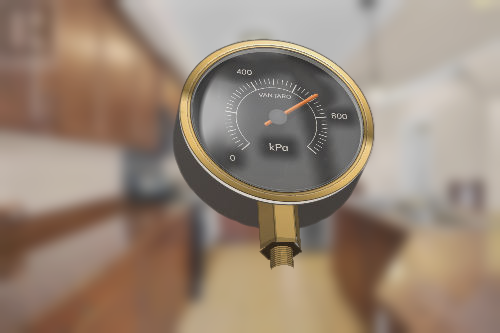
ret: 700
